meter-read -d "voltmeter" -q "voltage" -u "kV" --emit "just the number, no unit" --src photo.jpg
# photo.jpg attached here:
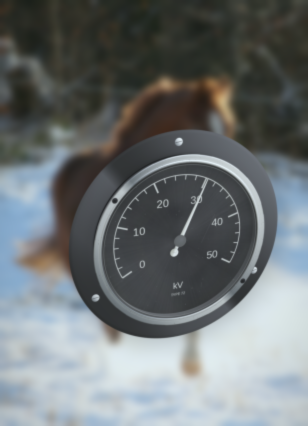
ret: 30
